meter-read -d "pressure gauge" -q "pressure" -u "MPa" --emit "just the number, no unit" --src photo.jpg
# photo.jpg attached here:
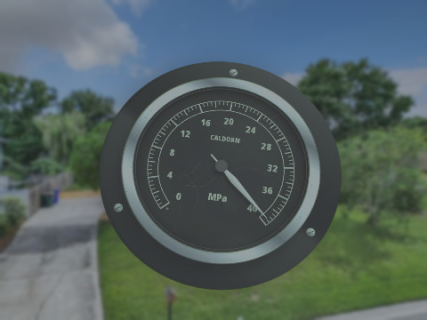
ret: 39.5
